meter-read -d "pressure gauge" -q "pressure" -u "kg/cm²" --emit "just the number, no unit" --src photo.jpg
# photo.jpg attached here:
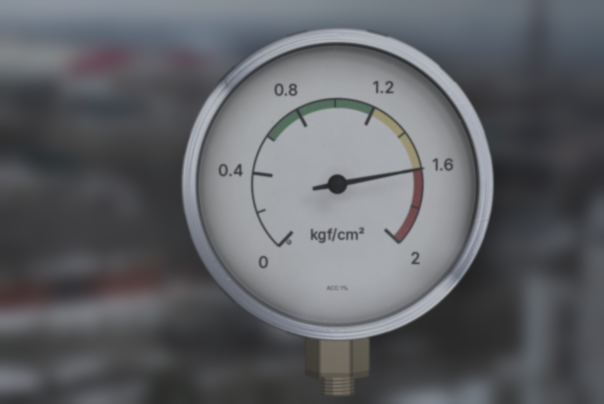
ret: 1.6
